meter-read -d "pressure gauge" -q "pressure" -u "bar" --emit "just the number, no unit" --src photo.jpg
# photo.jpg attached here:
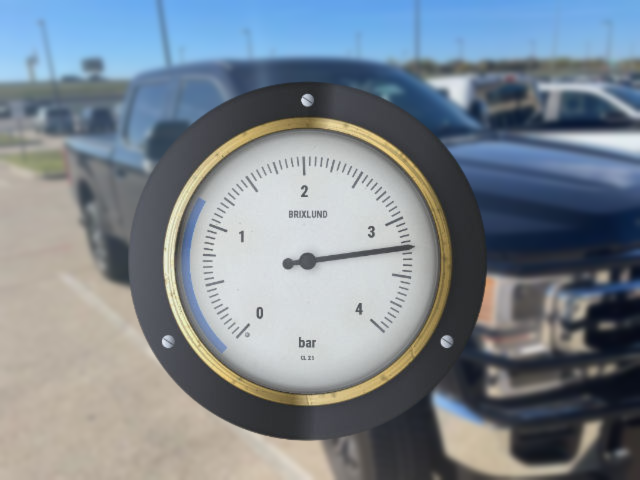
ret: 3.25
